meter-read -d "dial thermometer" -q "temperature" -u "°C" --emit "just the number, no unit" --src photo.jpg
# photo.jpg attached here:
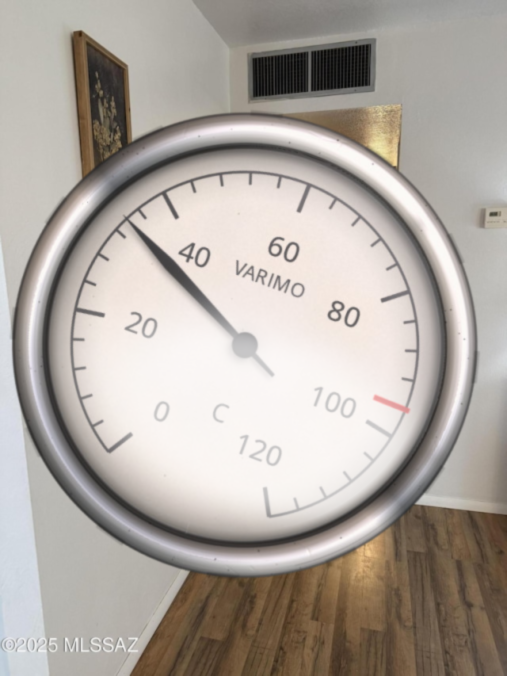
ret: 34
